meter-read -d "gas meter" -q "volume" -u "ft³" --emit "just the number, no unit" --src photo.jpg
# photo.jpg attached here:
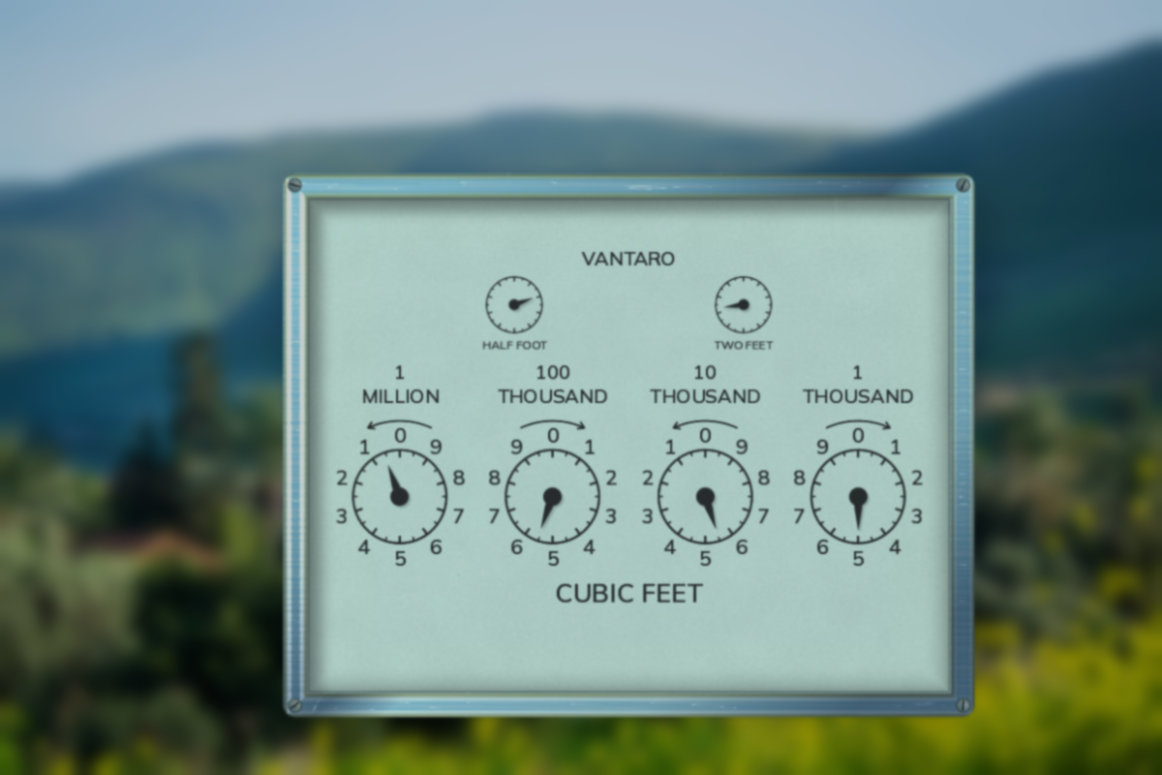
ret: 55500
